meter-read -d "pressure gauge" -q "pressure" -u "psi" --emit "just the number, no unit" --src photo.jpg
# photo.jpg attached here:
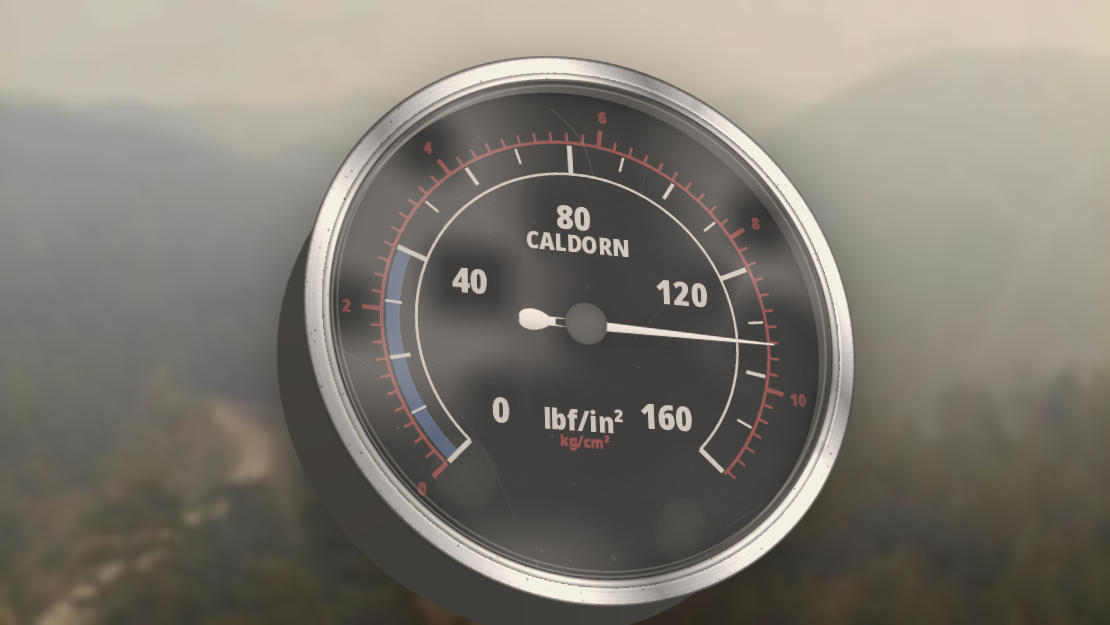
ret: 135
